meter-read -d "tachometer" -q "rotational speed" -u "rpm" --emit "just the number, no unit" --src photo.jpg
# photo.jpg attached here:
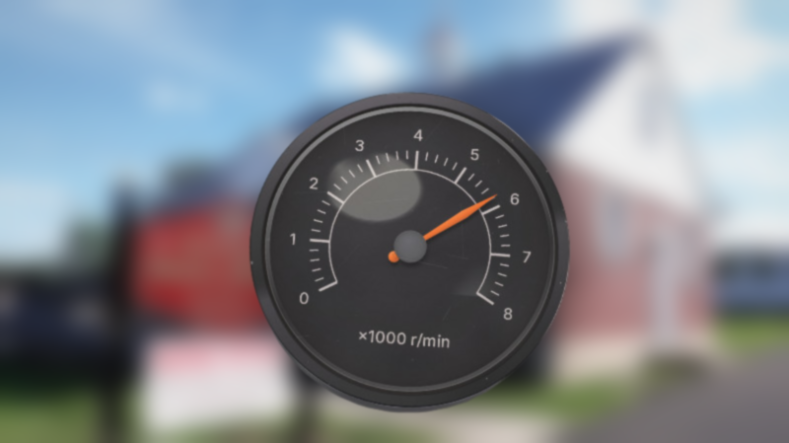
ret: 5800
